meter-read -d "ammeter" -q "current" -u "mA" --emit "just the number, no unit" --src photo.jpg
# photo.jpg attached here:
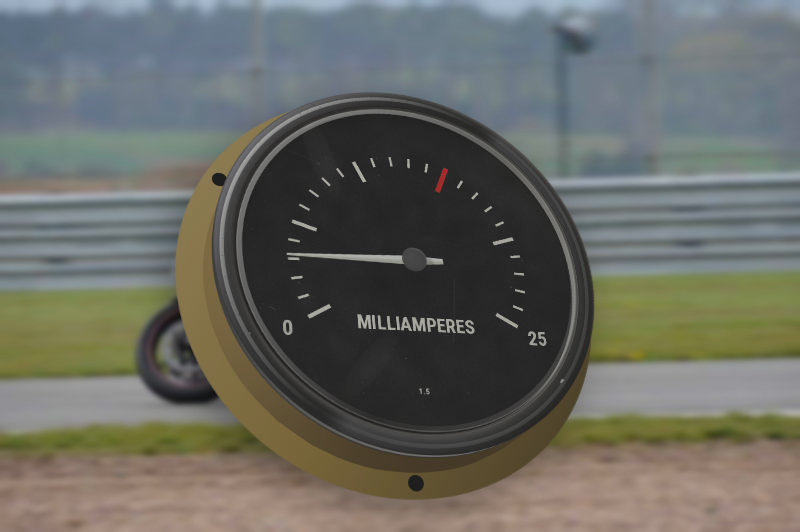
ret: 3
